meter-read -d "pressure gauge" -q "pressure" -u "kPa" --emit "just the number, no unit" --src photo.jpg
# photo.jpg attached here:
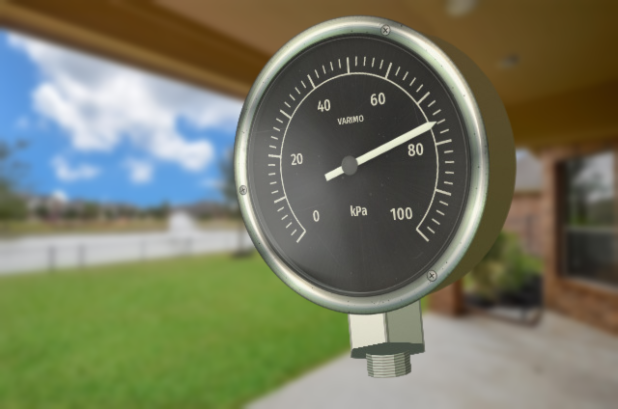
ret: 76
